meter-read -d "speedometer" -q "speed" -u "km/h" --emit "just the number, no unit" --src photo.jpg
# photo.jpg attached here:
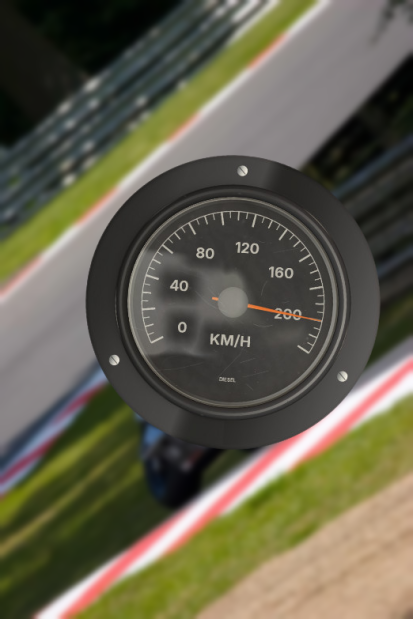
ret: 200
